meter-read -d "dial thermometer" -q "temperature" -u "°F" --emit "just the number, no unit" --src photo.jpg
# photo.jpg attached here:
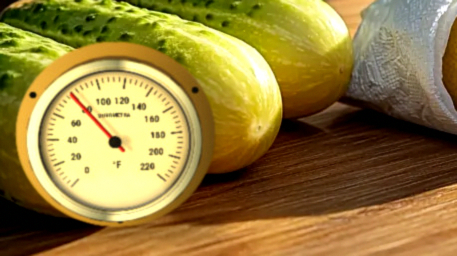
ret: 80
